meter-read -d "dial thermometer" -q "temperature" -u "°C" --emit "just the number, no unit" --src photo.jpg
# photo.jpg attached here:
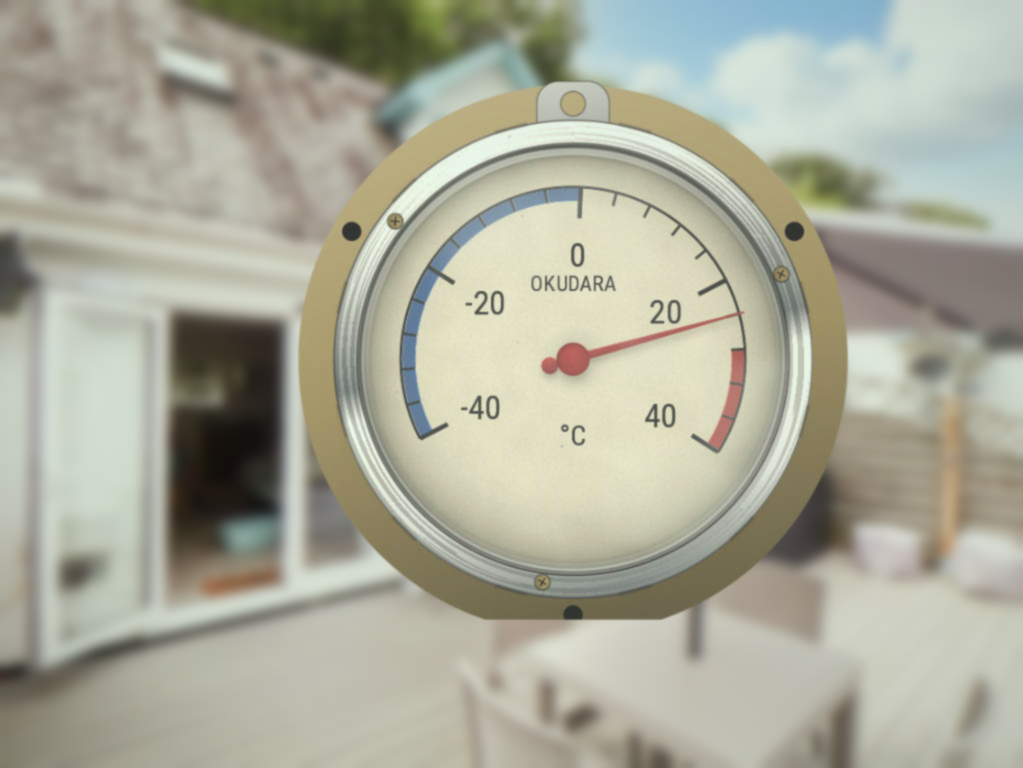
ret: 24
